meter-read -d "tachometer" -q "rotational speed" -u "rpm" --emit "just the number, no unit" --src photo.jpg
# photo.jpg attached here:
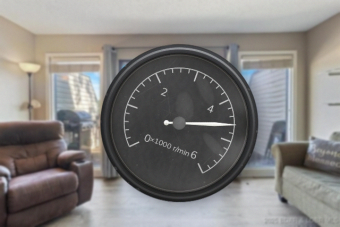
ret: 4600
